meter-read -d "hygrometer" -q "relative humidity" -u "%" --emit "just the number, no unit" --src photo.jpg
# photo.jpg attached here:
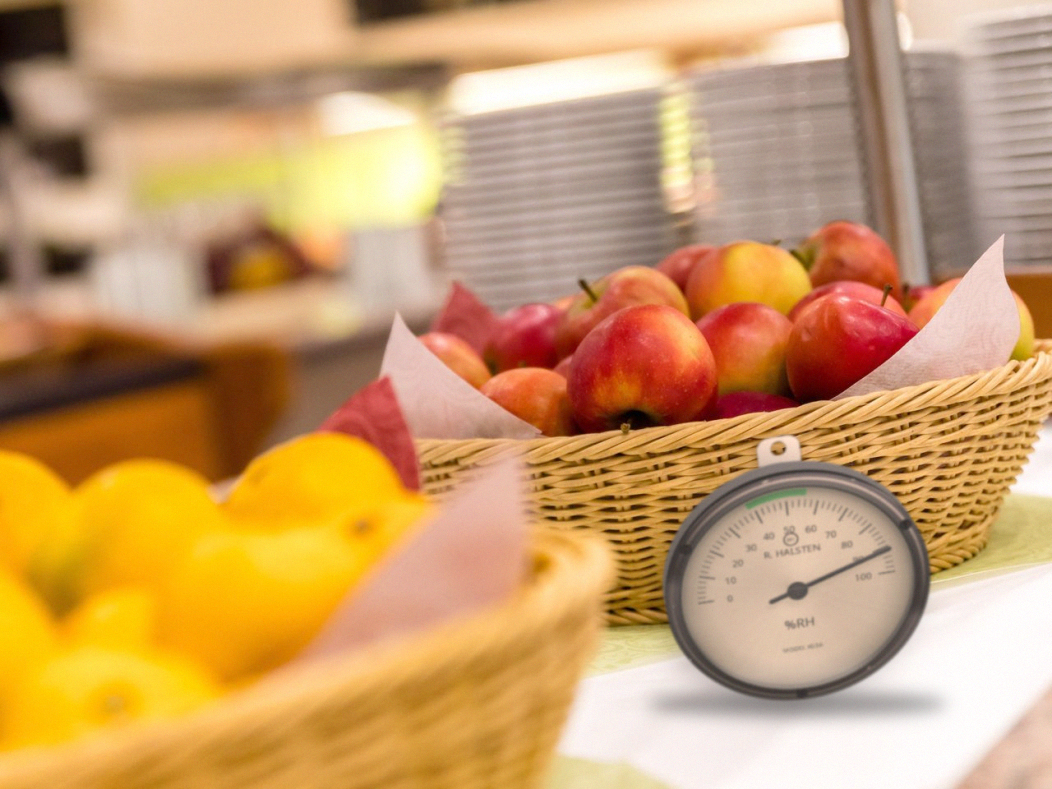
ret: 90
